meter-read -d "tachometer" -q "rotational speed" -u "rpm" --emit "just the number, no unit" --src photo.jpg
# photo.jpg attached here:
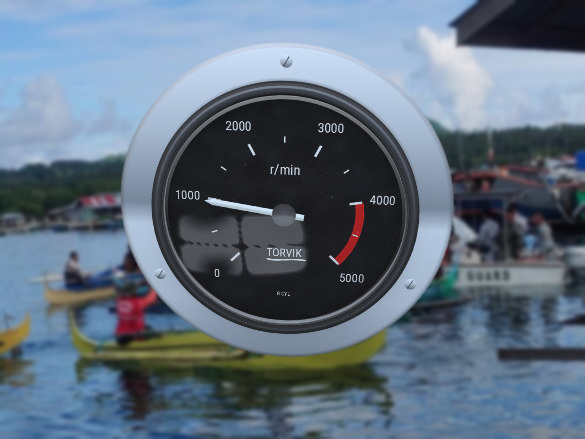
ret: 1000
